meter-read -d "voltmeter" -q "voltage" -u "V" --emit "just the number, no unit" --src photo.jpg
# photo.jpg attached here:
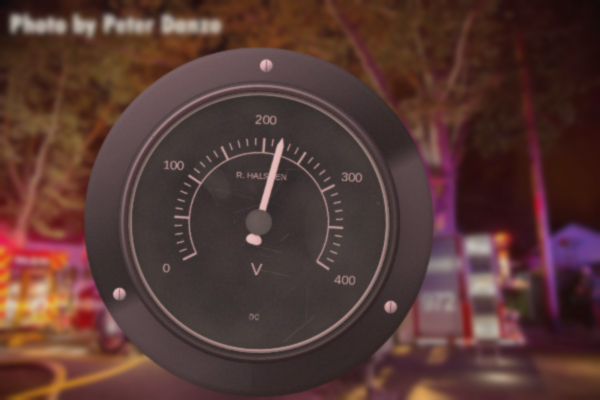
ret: 220
